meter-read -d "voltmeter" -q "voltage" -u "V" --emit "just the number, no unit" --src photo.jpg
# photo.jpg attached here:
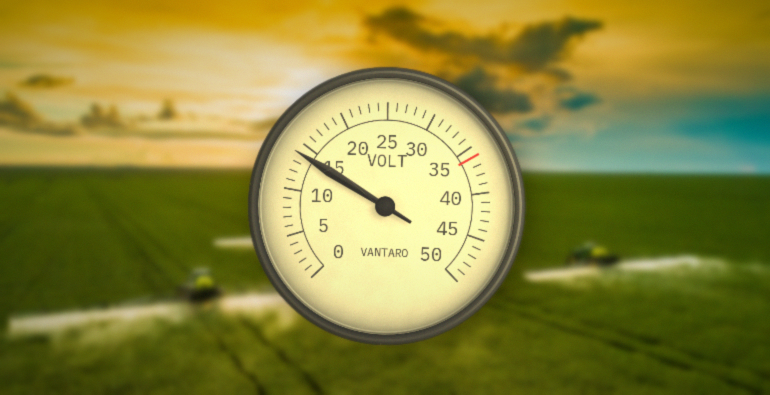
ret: 14
